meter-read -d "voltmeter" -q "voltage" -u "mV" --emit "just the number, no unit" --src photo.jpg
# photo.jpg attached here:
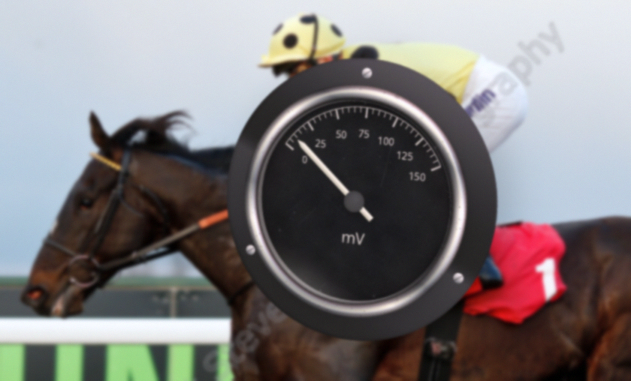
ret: 10
